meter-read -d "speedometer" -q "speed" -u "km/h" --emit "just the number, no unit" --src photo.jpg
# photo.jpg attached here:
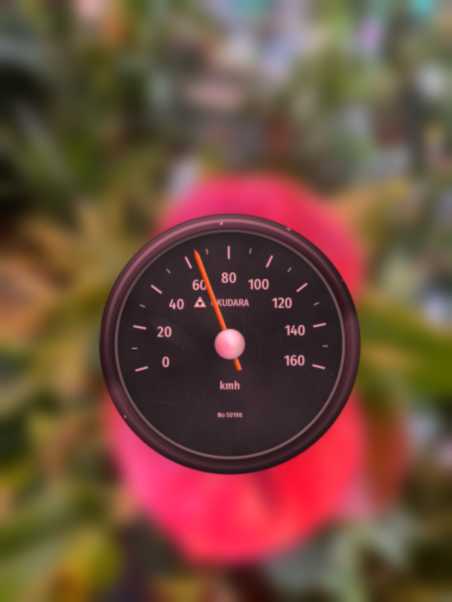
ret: 65
